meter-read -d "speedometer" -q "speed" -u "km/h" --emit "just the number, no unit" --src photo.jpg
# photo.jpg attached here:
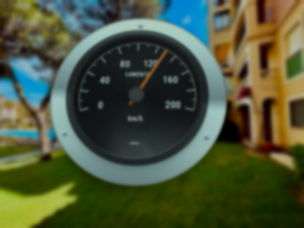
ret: 130
